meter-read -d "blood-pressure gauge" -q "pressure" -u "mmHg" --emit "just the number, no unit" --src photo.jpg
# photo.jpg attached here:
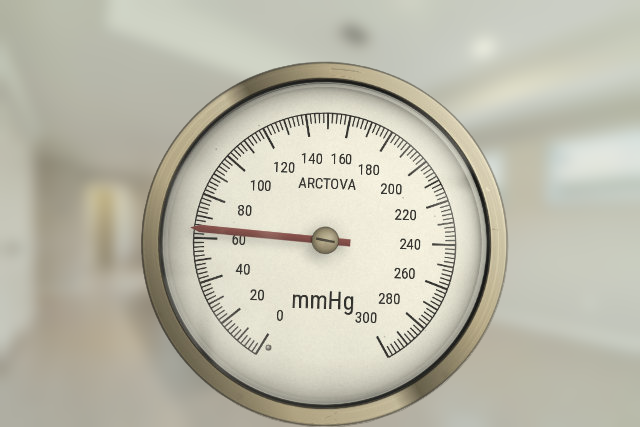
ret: 64
